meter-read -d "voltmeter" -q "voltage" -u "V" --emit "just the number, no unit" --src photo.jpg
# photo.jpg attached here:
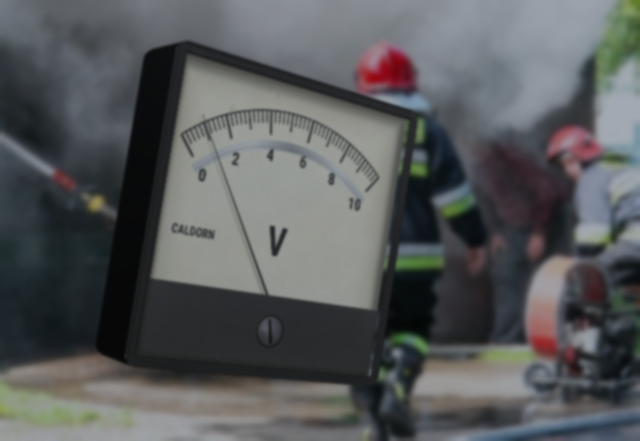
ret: 1
